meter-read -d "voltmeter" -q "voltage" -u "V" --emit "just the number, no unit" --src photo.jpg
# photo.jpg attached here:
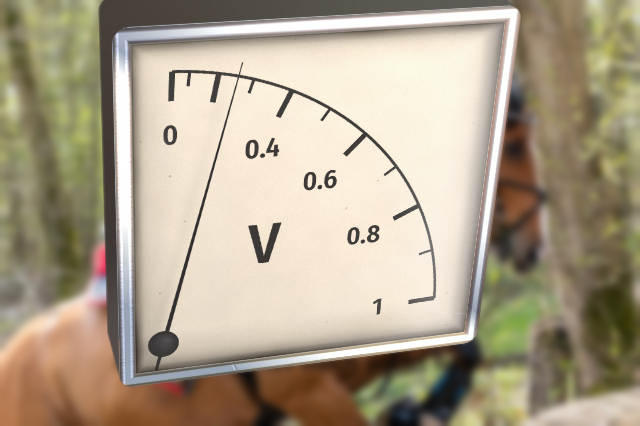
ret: 0.25
